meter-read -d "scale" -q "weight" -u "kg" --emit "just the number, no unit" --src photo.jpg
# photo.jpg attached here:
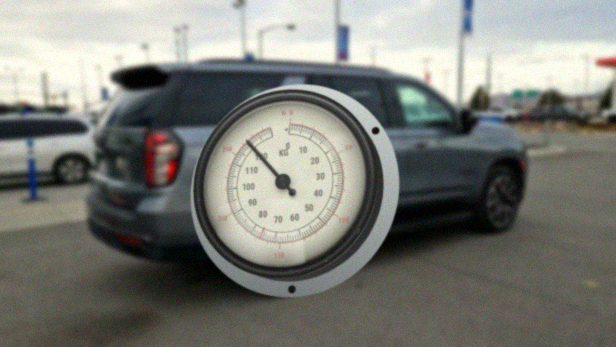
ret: 120
